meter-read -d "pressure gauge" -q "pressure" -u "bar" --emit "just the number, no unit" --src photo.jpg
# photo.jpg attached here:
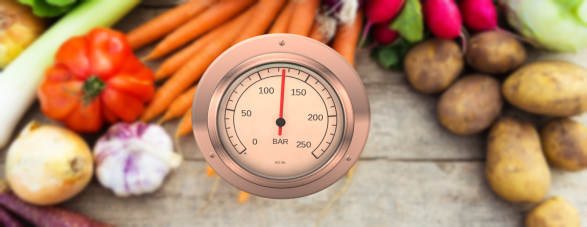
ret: 125
